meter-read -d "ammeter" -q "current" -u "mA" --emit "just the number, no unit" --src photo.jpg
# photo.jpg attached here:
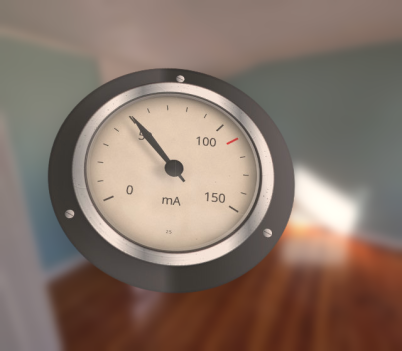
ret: 50
